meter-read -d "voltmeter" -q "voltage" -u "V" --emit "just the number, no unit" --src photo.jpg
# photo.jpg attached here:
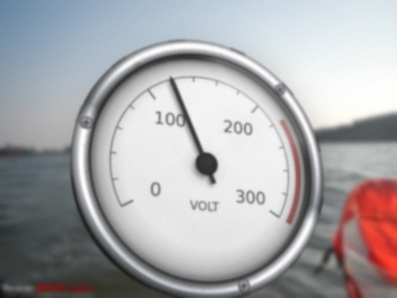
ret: 120
